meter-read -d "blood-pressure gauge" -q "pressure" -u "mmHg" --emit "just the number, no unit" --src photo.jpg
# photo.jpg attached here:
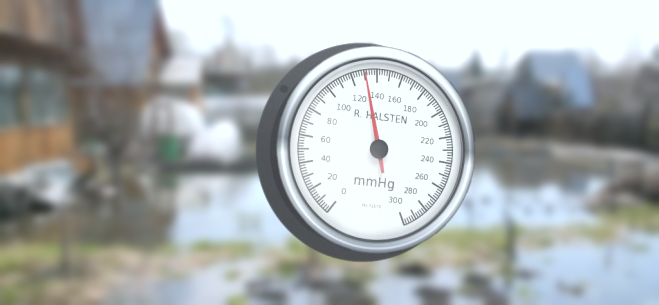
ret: 130
